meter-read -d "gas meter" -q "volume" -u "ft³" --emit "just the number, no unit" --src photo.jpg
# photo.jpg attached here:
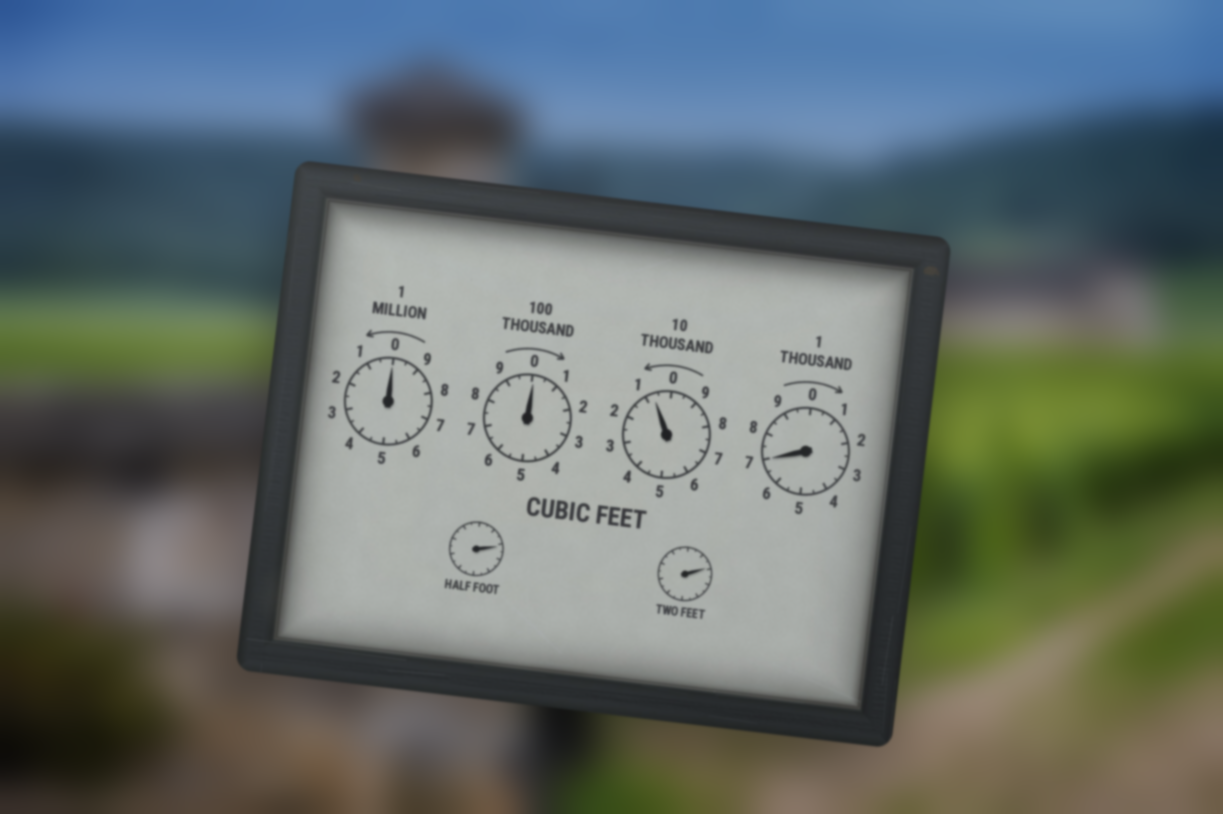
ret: 700
